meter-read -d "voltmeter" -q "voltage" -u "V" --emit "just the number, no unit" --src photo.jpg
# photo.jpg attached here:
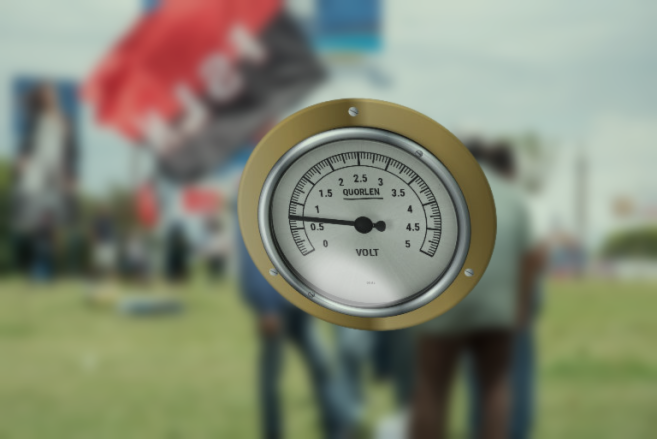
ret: 0.75
